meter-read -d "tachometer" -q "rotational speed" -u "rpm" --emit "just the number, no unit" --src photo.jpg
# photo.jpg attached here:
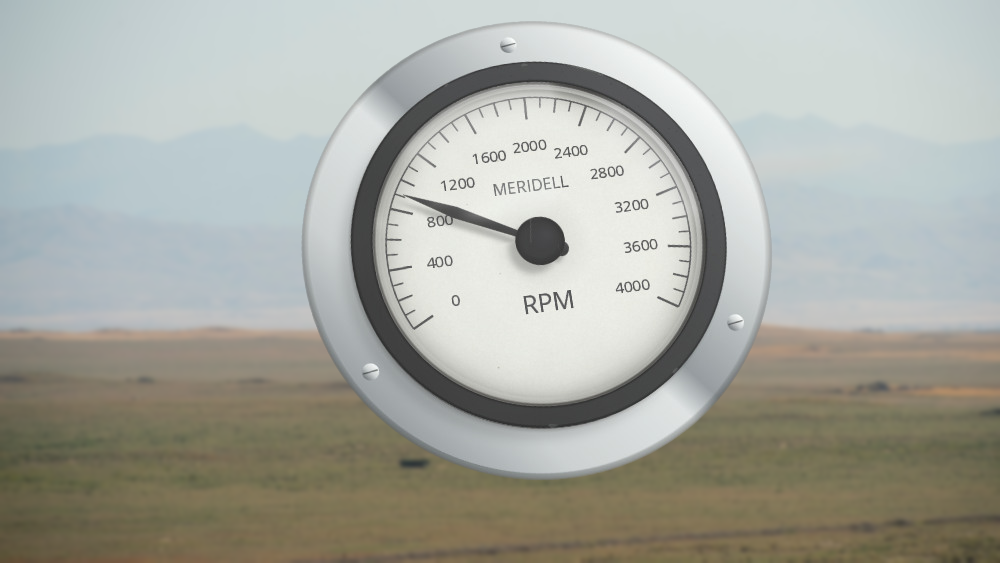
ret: 900
